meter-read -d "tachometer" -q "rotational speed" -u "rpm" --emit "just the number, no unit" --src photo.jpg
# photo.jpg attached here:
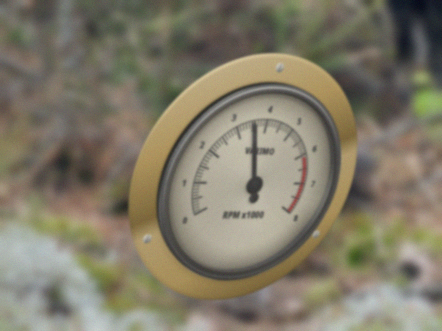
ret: 3500
